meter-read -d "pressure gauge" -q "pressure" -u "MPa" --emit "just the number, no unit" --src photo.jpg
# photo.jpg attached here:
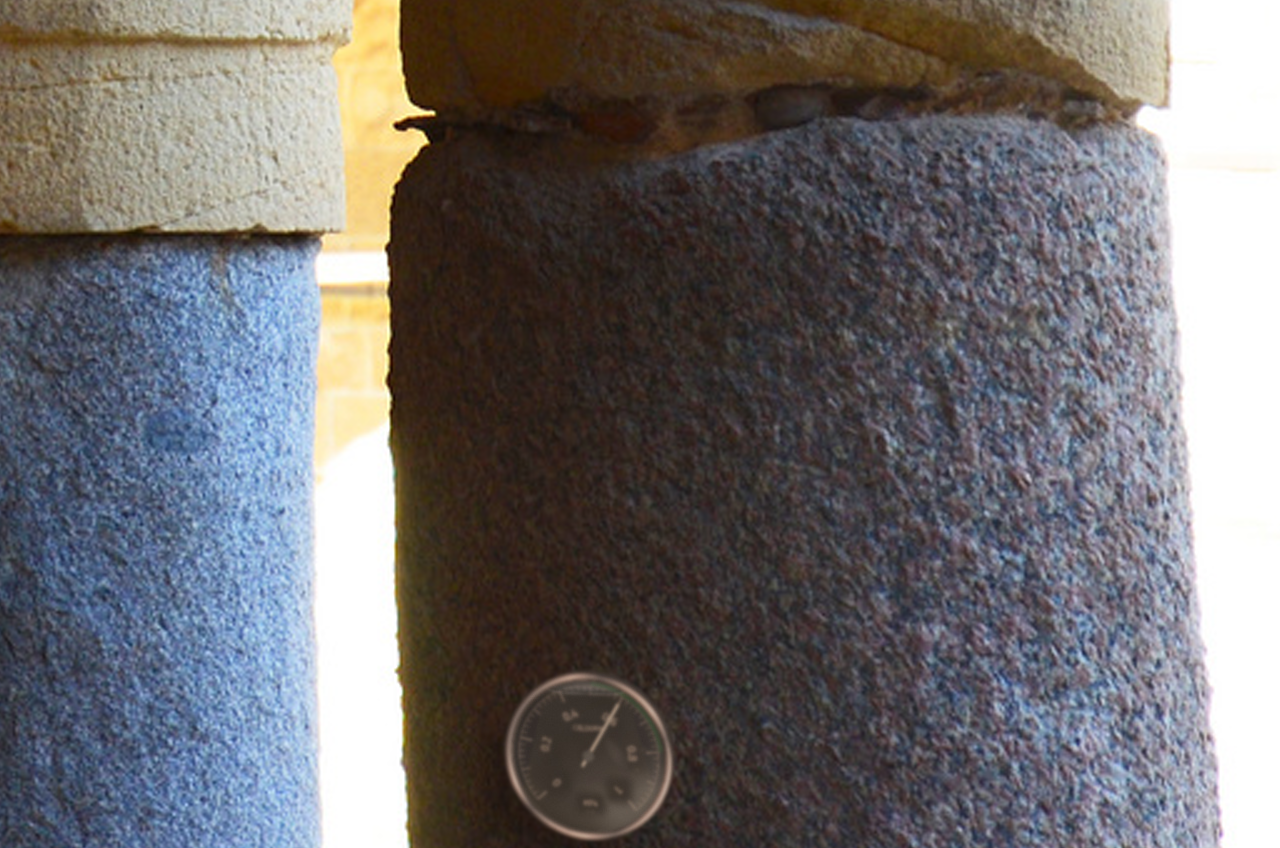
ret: 0.6
